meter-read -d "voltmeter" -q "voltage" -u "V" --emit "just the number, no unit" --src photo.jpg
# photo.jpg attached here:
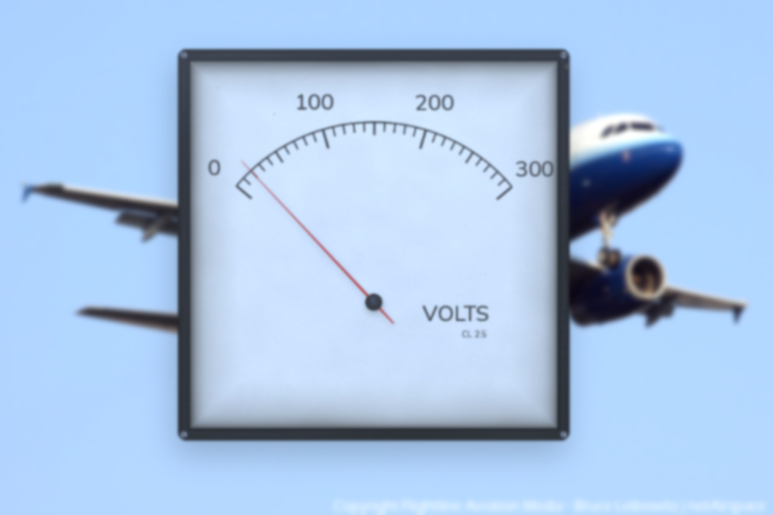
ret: 20
